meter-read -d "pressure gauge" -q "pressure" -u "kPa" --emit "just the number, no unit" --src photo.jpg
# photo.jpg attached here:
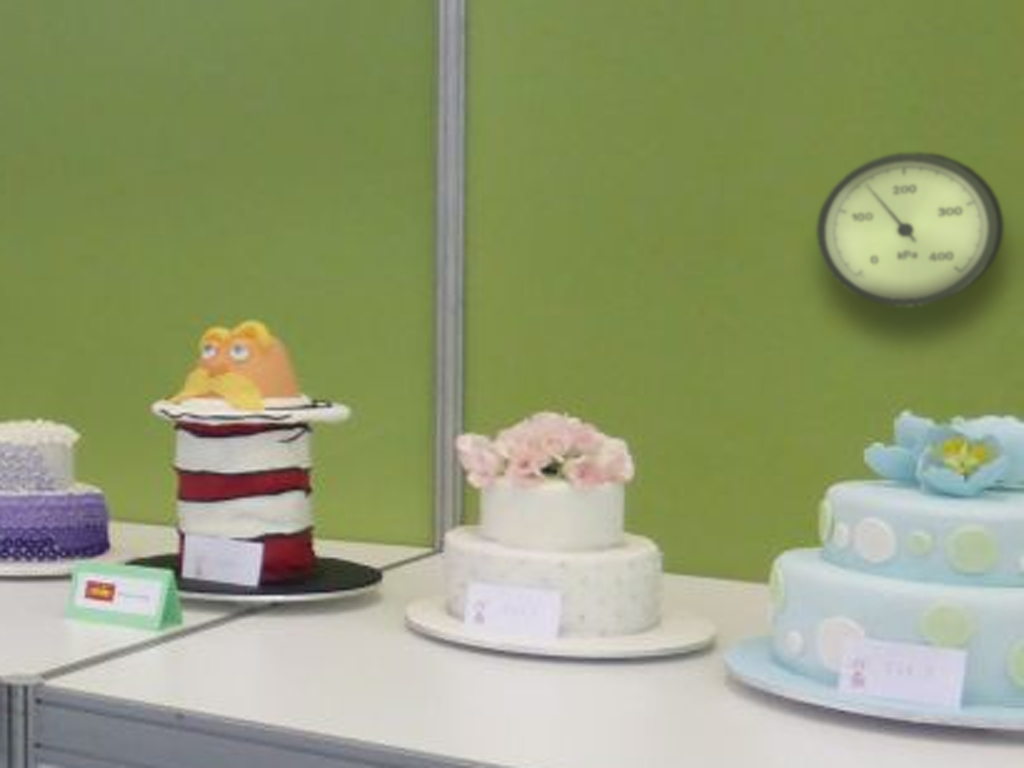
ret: 150
